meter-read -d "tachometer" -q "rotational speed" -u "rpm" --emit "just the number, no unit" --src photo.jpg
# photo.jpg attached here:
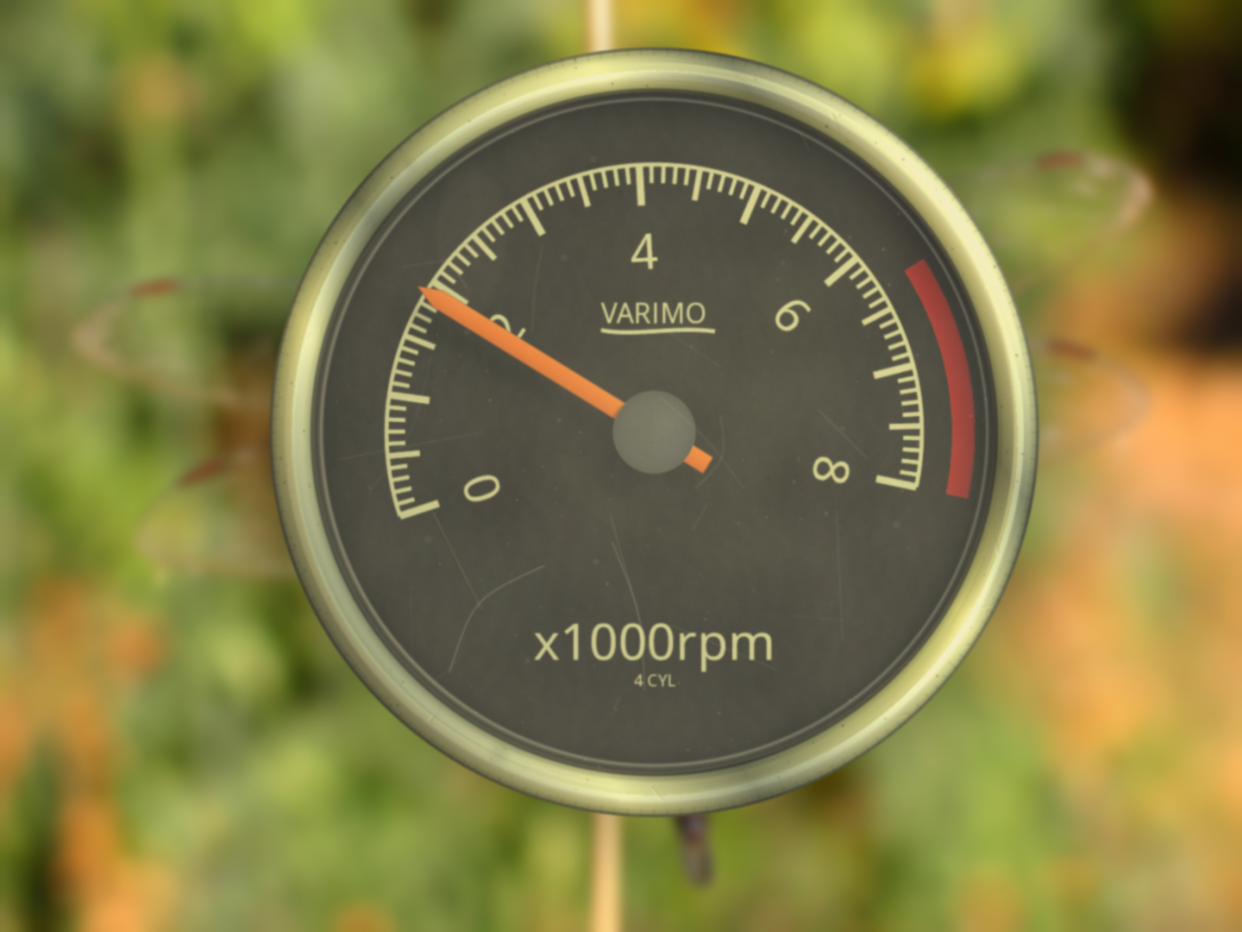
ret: 1900
